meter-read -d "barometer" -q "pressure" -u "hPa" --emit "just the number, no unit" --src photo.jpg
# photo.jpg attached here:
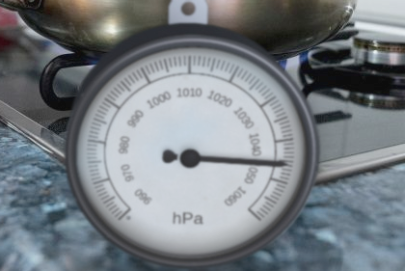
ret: 1045
